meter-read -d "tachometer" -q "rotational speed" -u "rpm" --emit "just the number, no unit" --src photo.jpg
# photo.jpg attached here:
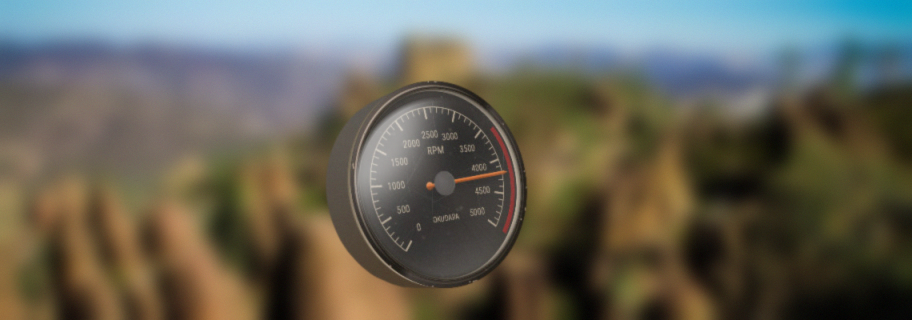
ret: 4200
